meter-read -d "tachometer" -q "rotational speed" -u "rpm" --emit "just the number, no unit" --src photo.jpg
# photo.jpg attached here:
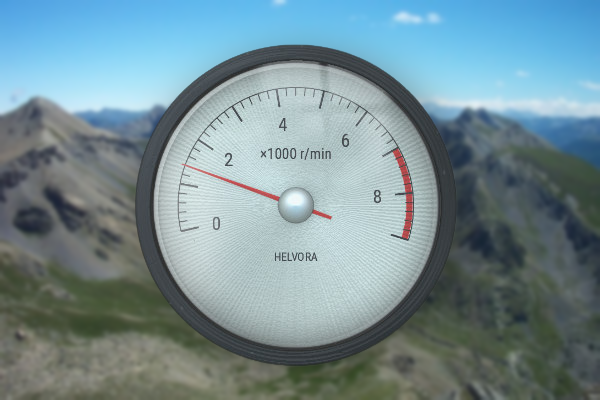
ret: 1400
